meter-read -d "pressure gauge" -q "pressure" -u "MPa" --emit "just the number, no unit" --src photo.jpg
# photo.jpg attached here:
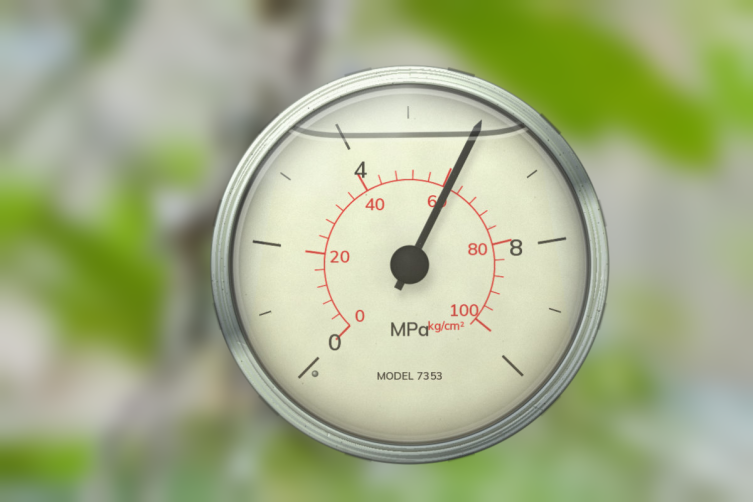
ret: 6
